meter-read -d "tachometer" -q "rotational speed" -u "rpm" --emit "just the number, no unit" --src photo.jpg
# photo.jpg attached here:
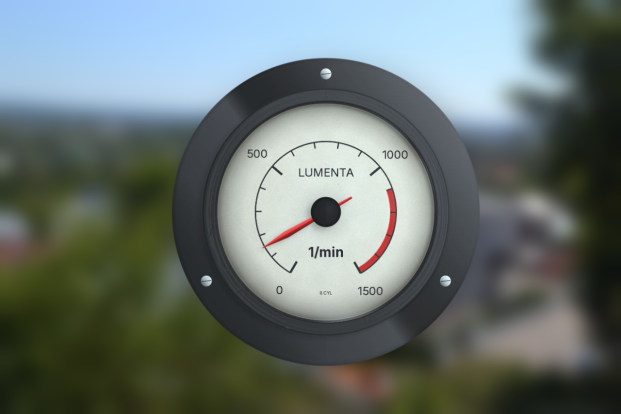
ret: 150
